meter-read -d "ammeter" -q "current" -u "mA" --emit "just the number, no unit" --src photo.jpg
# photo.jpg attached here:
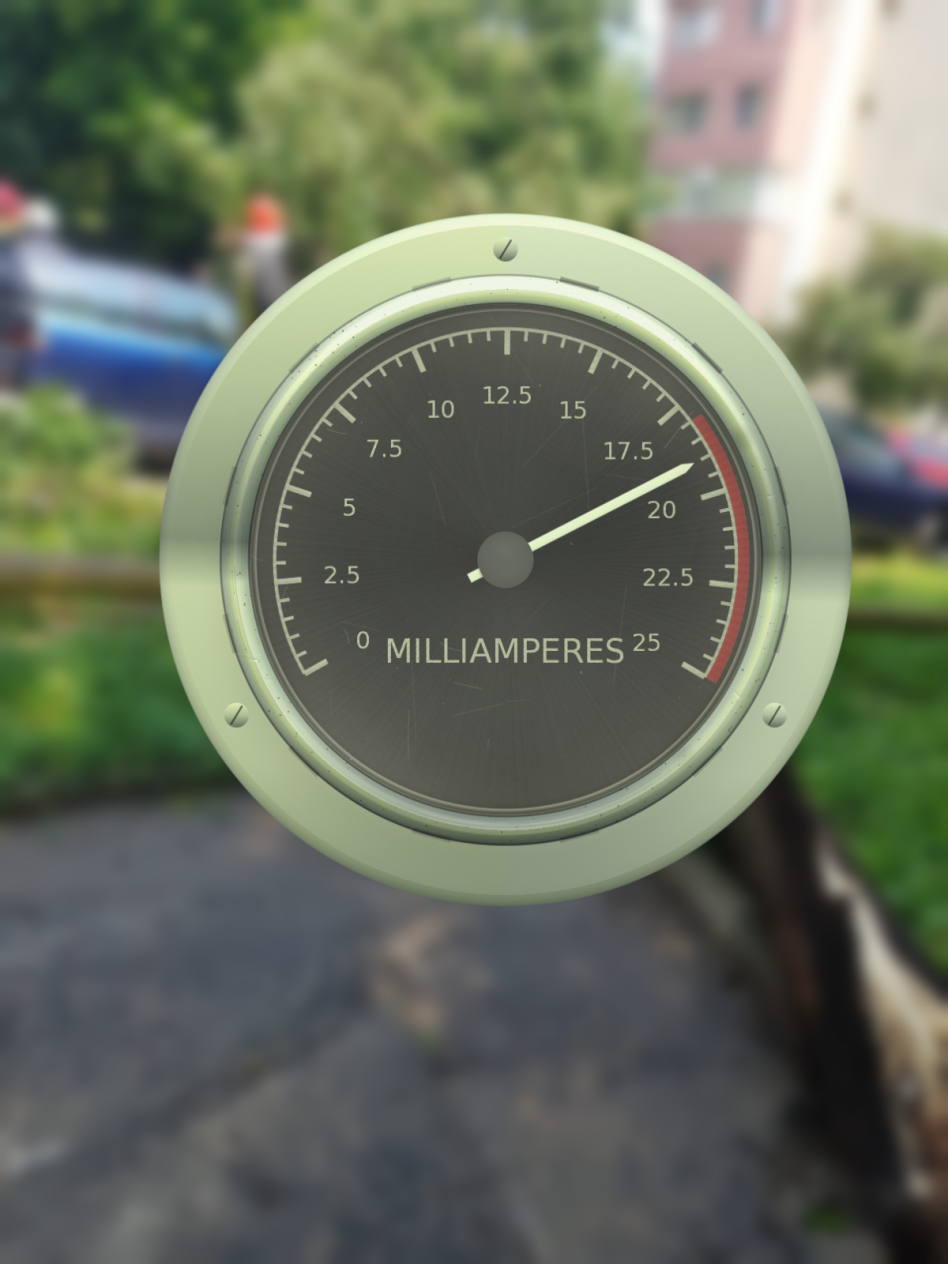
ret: 19
